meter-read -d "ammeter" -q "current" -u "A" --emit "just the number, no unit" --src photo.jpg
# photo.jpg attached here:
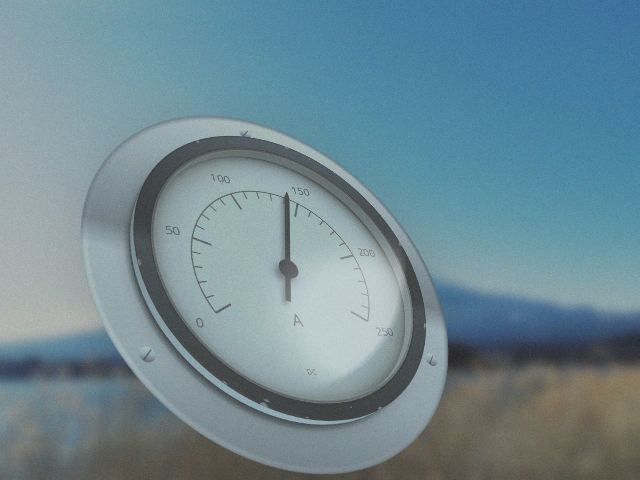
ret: 140
